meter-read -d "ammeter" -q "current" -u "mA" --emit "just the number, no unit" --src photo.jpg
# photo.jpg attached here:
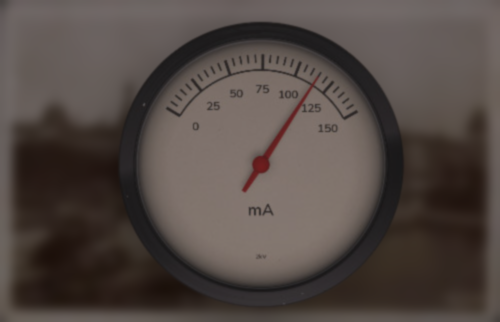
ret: 115
